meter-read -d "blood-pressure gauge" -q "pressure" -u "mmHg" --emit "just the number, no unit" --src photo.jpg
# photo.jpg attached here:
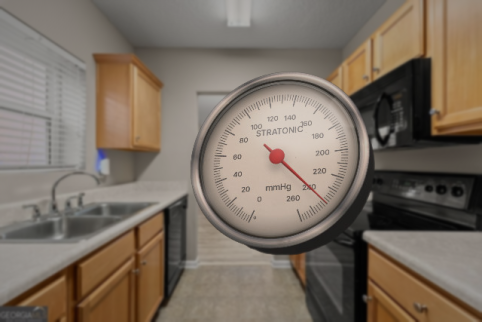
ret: 240
